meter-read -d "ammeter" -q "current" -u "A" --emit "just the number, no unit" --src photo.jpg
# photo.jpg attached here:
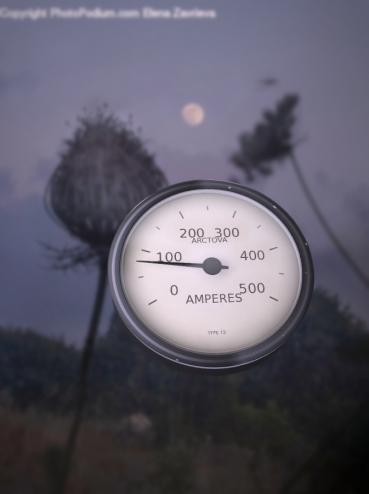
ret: 75
